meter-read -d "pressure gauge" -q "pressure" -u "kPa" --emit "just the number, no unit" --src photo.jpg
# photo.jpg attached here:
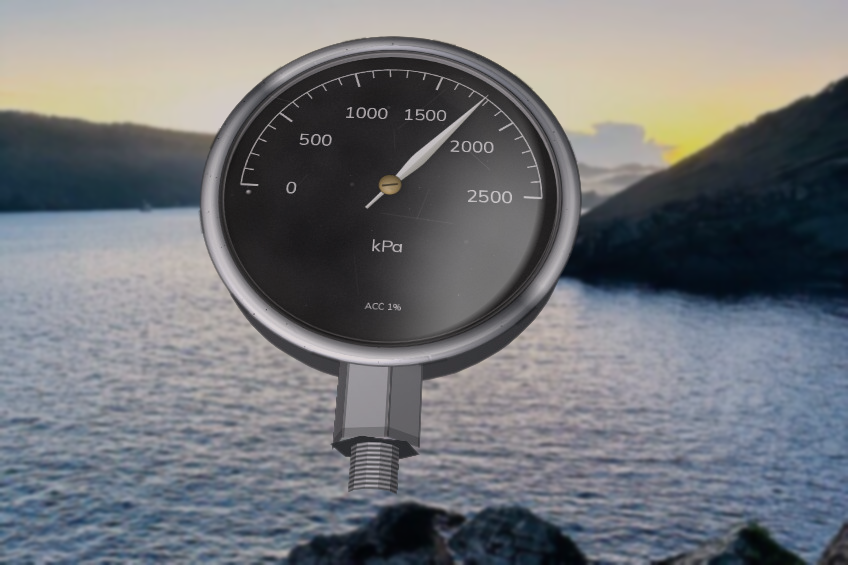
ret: 1800
